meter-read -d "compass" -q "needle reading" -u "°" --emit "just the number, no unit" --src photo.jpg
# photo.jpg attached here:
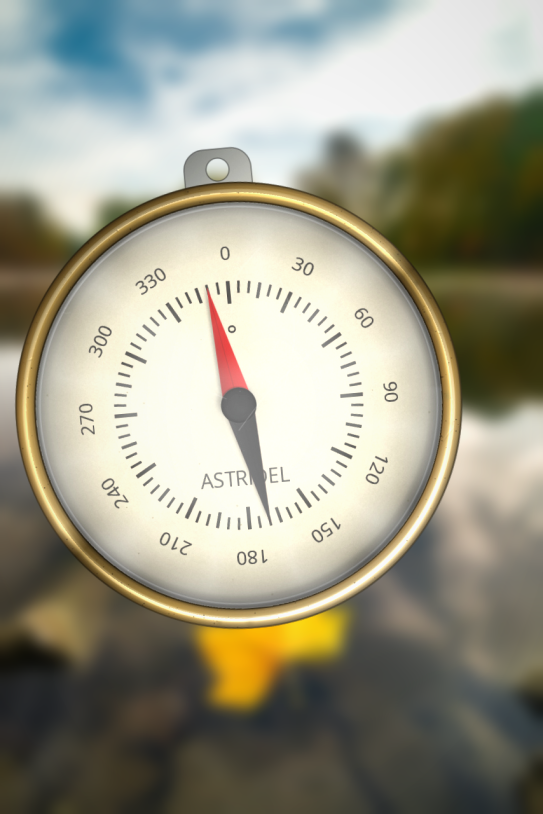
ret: 350
